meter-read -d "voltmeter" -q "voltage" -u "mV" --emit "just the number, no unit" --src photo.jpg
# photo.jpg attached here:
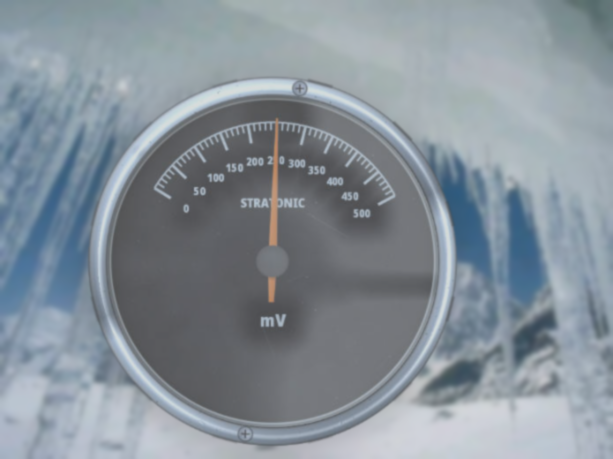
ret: 250
